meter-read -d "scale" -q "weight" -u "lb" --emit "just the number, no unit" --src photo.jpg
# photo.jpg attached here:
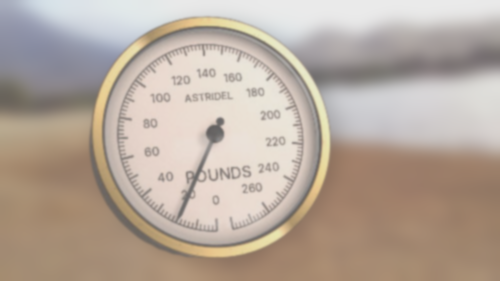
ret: 20
